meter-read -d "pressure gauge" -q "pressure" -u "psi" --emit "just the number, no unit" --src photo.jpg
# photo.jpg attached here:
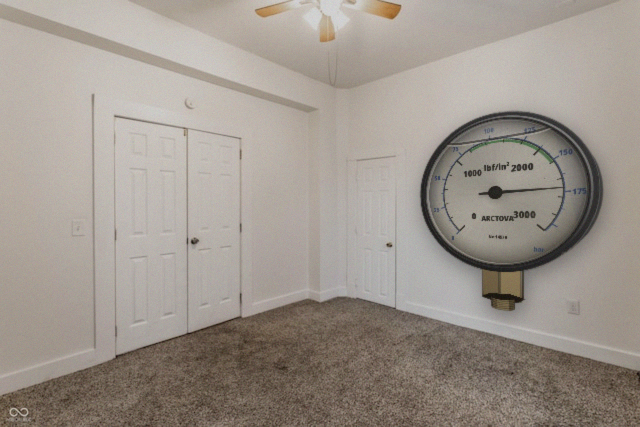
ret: 2500
